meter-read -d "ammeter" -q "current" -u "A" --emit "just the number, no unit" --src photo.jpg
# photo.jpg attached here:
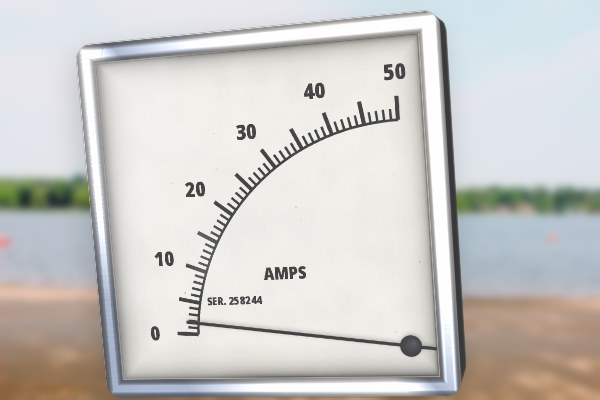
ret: 2
